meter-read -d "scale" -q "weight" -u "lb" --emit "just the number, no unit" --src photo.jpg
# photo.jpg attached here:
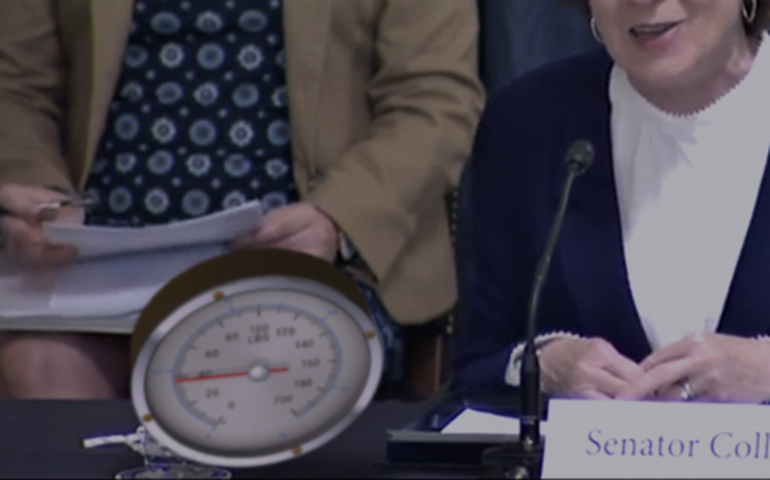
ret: 40
